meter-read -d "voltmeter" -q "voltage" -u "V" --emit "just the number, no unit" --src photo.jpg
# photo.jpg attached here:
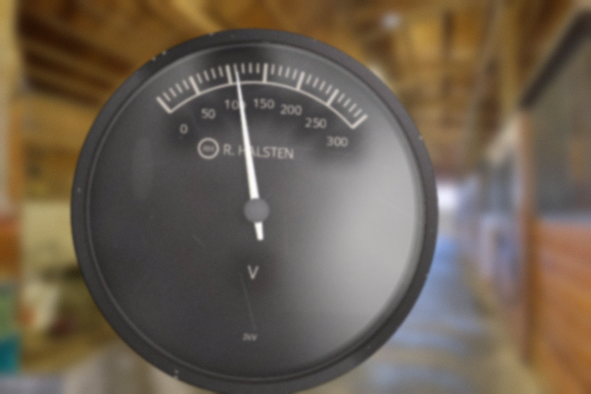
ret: 110
